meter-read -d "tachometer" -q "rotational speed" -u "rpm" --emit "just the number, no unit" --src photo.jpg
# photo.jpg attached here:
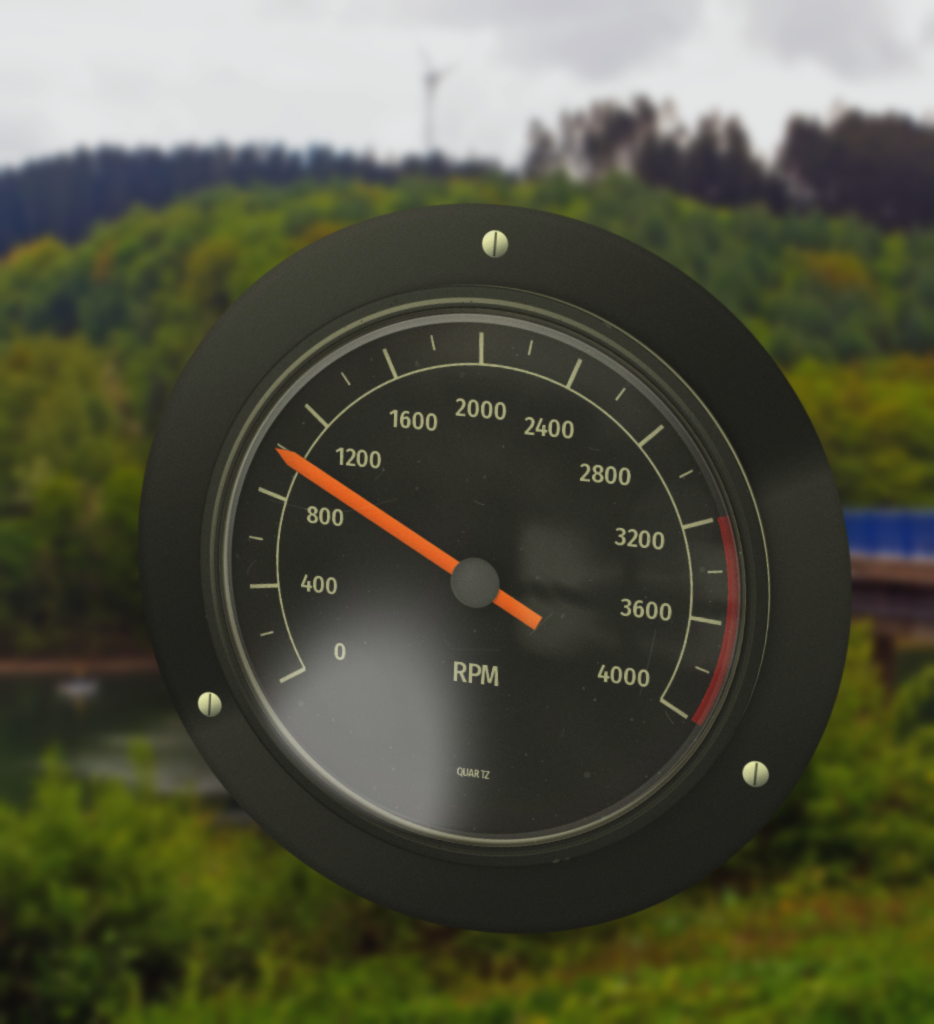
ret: 1000
